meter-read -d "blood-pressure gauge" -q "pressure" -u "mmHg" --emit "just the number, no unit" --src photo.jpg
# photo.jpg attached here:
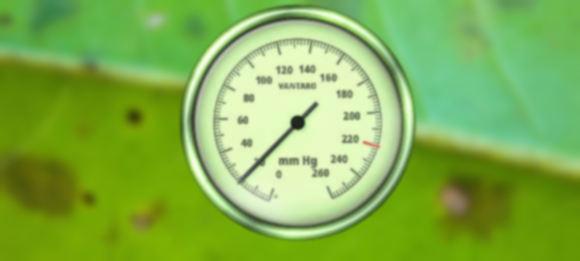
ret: 20
